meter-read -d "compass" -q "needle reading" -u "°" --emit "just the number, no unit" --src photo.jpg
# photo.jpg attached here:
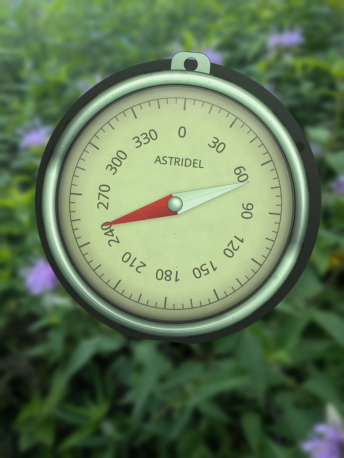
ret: 247.5
